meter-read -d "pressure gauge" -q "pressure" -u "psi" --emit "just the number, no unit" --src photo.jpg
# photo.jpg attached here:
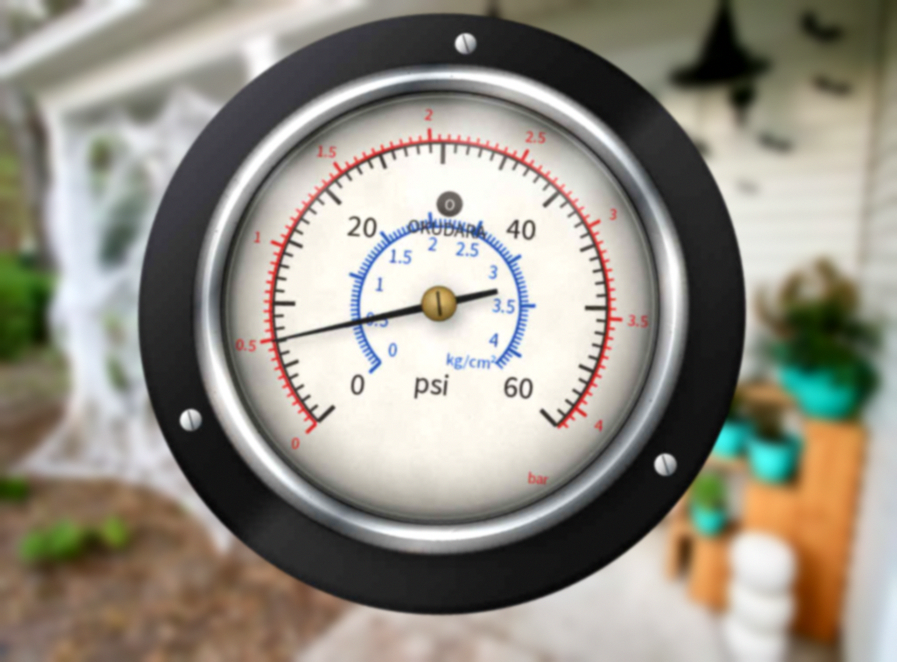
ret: 7
